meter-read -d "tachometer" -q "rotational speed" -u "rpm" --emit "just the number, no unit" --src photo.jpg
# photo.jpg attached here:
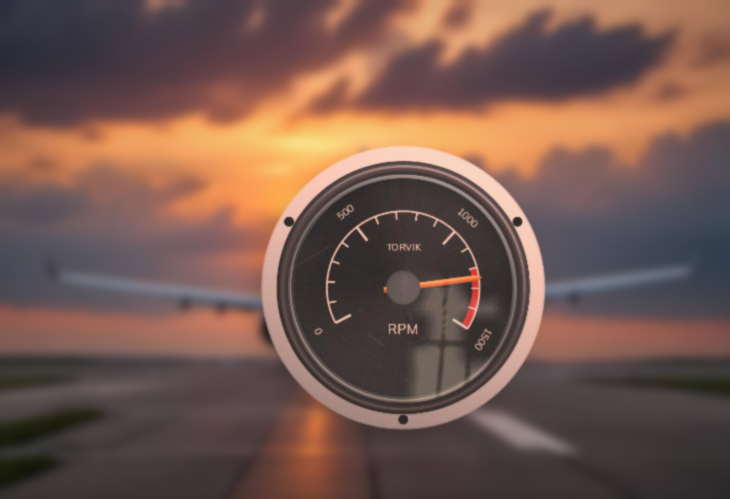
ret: 1250
